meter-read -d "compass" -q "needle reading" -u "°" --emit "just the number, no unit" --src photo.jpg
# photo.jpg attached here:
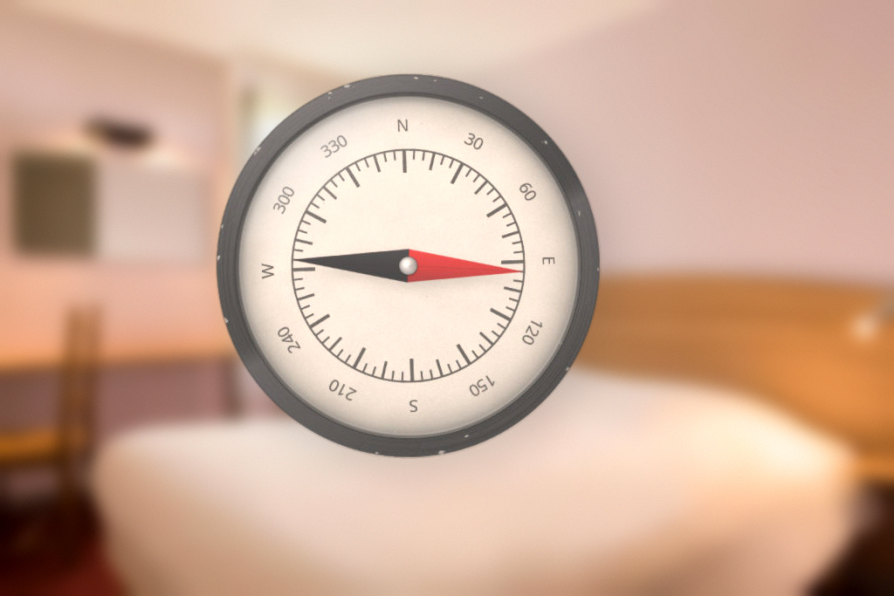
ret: 95
